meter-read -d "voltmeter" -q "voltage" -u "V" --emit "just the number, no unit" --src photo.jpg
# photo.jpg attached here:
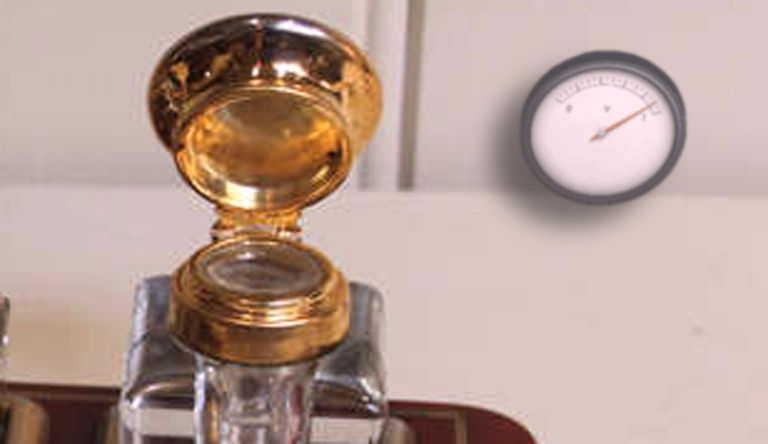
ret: 0.9
